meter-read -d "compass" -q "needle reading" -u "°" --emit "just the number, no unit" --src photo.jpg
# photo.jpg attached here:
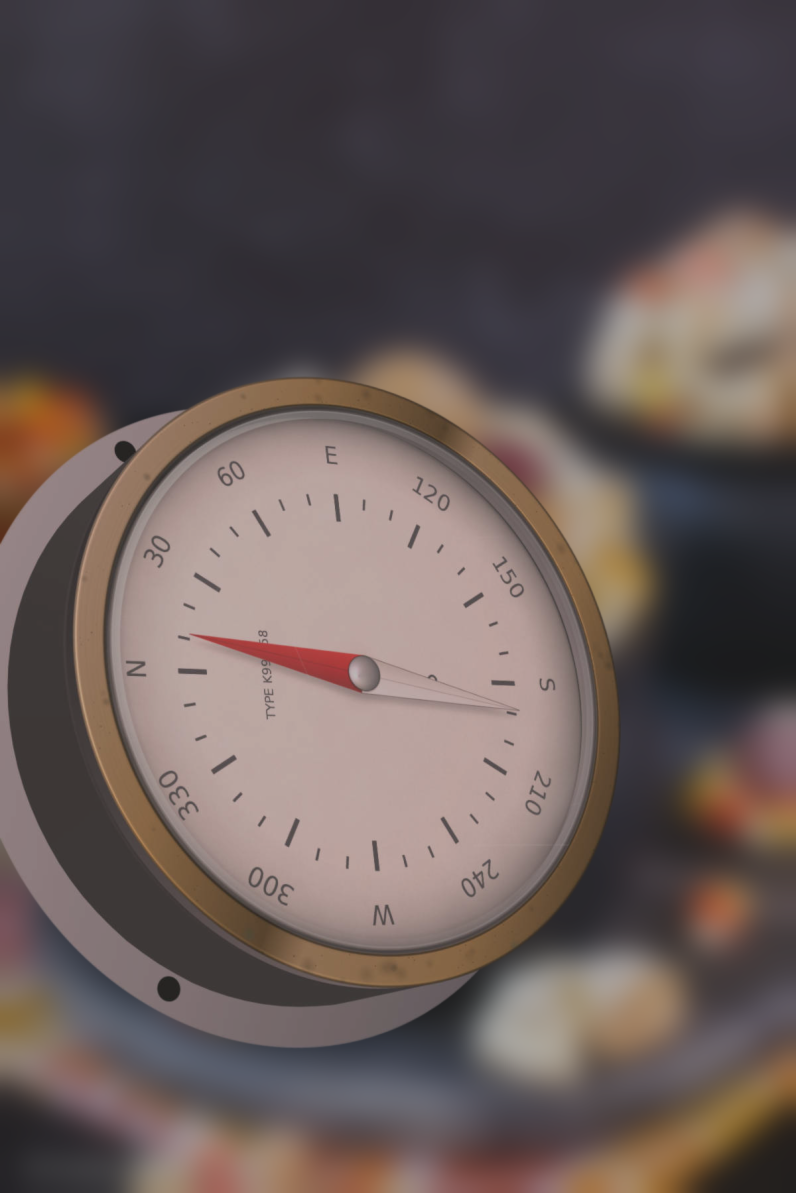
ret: 10
